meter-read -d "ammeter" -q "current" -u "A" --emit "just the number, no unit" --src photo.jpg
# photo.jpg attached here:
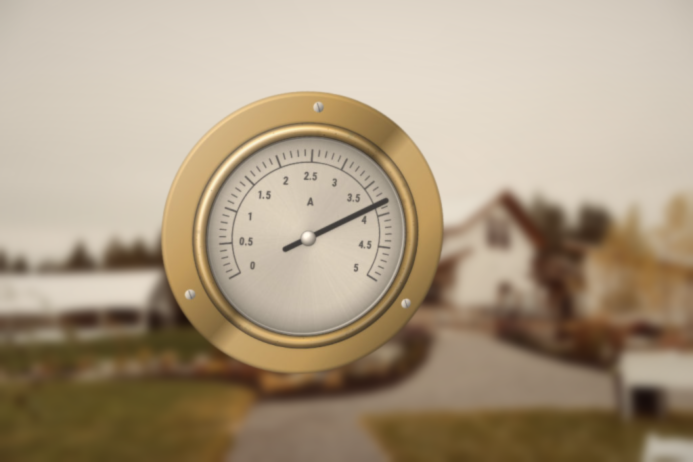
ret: 3.8
